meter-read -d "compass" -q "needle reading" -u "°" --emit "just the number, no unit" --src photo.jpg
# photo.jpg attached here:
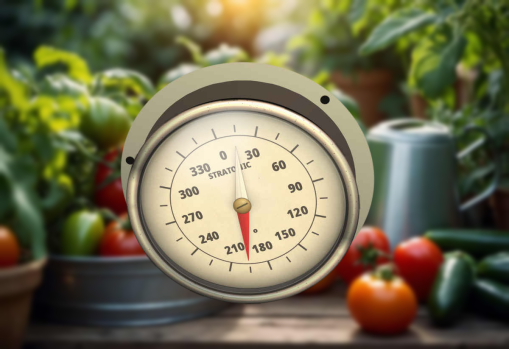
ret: 195
